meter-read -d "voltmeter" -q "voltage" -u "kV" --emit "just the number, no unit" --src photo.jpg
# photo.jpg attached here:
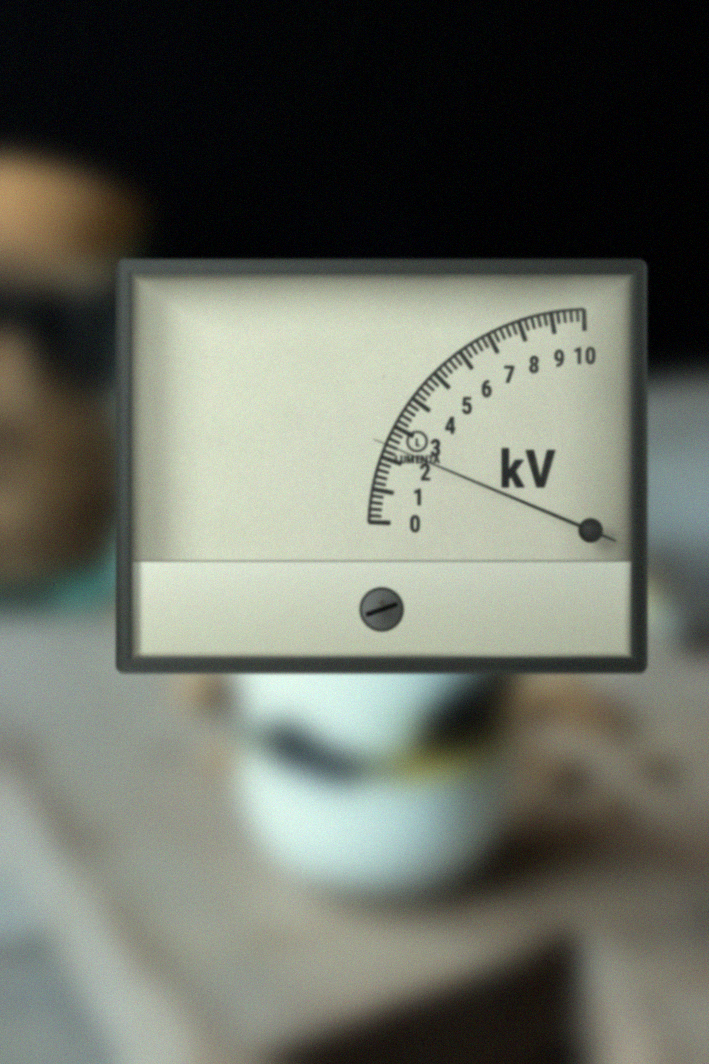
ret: 2.4
